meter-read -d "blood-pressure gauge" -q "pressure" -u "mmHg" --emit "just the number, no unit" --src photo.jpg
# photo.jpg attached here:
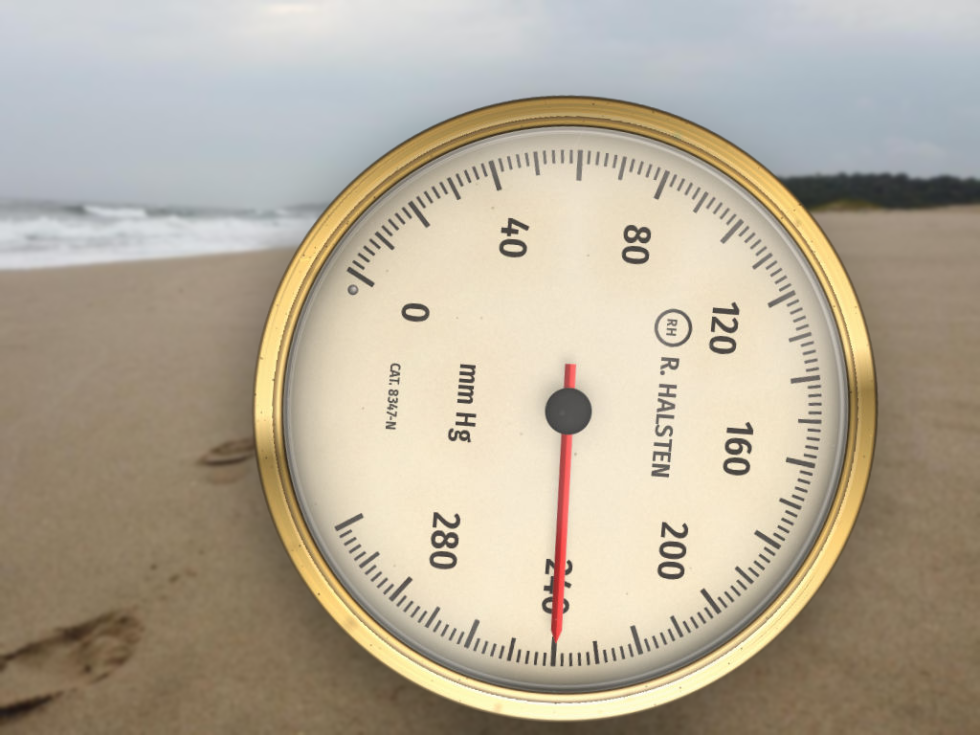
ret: 240
